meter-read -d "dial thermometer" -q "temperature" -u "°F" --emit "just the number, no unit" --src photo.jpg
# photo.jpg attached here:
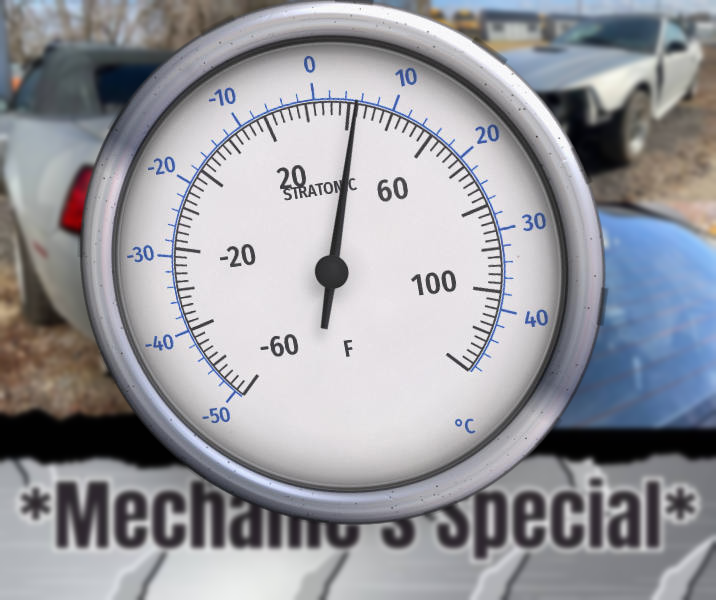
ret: 42
